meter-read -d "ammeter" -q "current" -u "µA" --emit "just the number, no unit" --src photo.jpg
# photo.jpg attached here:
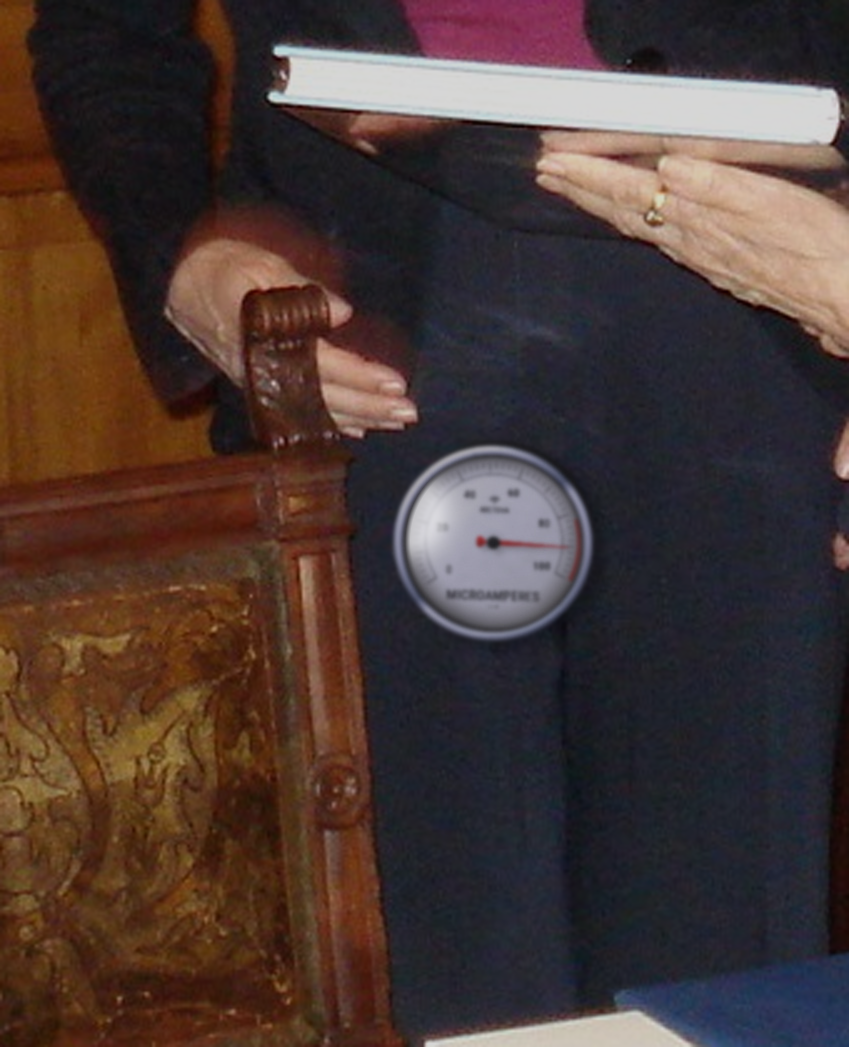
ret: 90
